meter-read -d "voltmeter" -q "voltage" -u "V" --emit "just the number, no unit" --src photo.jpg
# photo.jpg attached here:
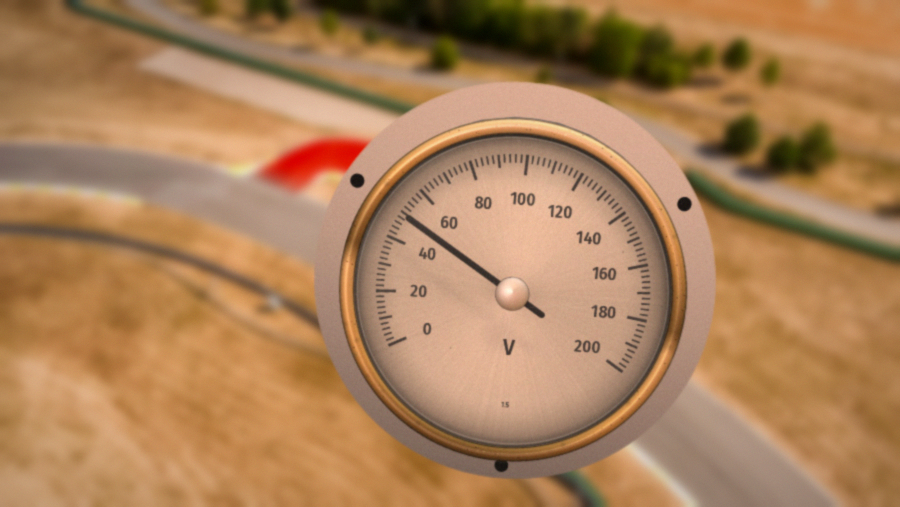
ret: 50
